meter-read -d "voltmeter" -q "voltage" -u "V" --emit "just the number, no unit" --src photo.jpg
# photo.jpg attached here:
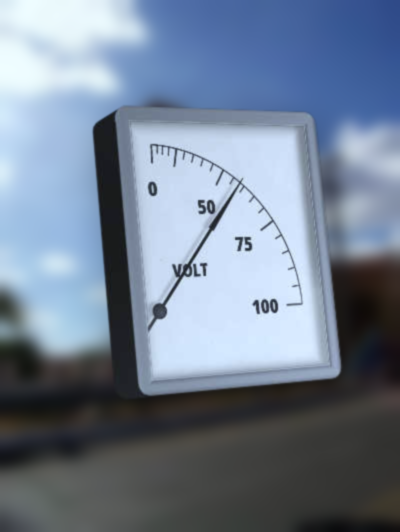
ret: 57.5
